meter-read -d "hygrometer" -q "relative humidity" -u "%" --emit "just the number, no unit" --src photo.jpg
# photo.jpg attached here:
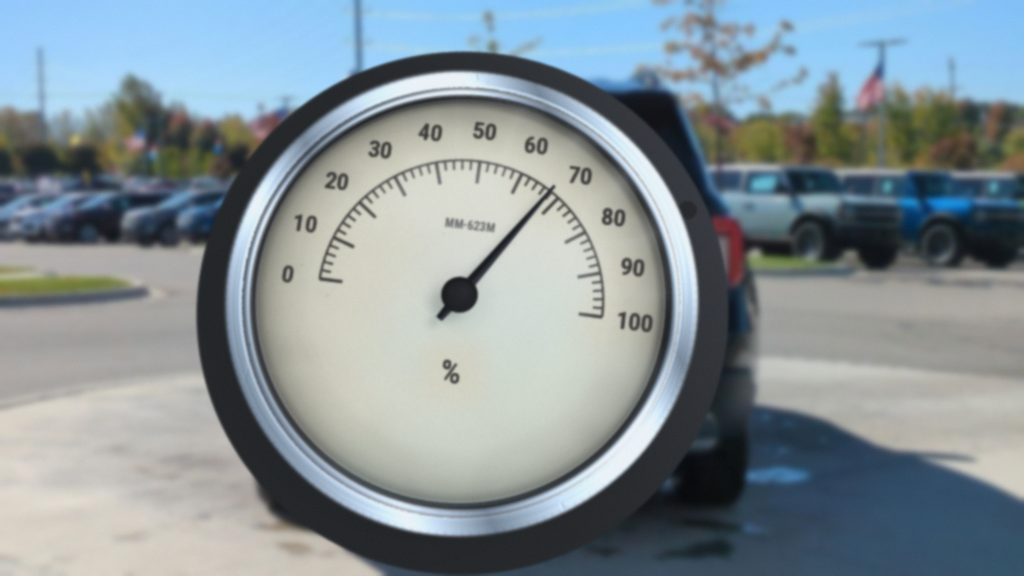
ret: 68
